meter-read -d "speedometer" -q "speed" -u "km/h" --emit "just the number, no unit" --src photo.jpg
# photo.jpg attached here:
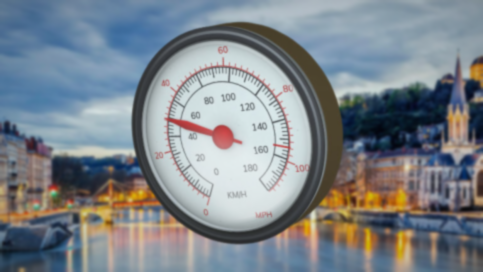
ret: 50
